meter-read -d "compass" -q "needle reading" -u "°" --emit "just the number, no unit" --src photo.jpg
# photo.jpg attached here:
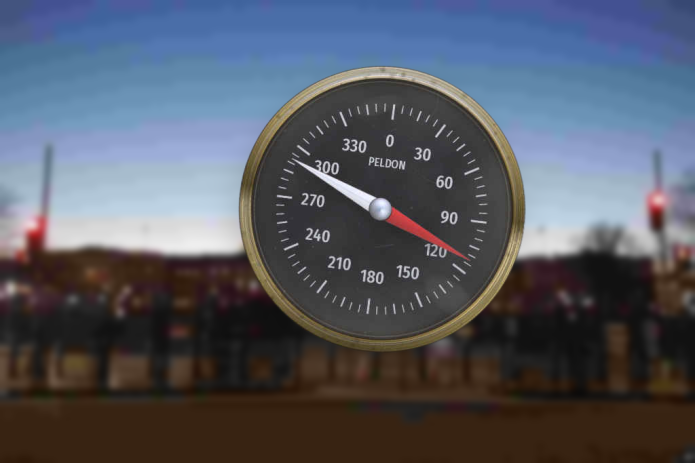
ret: 112.5
